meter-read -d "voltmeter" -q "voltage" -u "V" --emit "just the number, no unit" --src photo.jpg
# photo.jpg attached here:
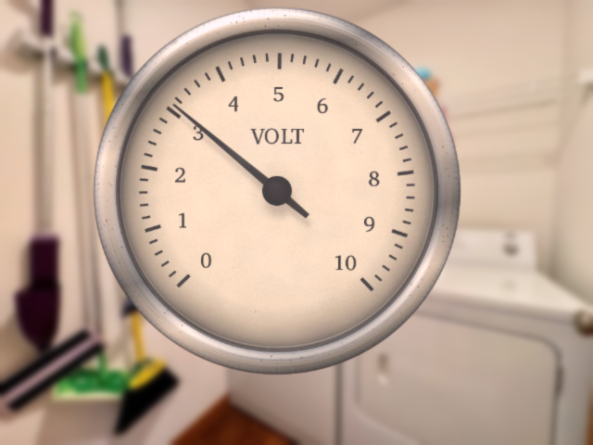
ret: 3.1
